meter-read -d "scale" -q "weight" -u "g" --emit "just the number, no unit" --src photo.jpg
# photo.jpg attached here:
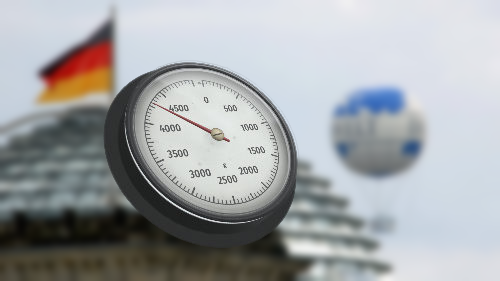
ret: 4250
